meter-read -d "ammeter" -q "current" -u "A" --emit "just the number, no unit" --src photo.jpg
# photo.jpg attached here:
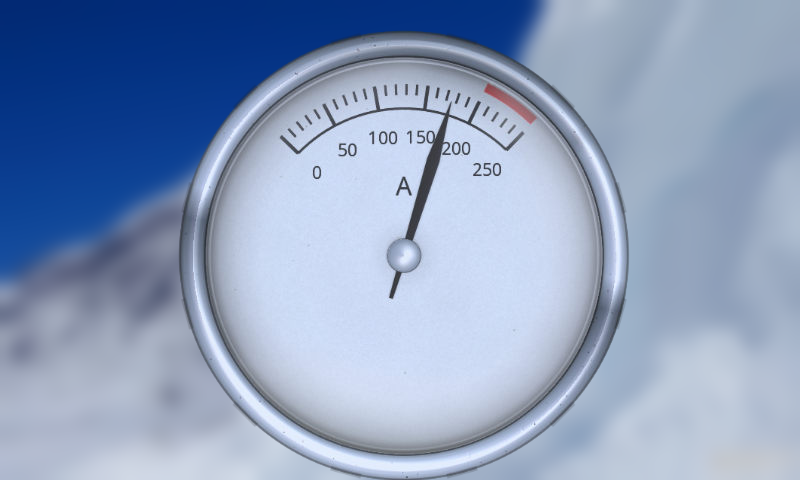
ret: 175
